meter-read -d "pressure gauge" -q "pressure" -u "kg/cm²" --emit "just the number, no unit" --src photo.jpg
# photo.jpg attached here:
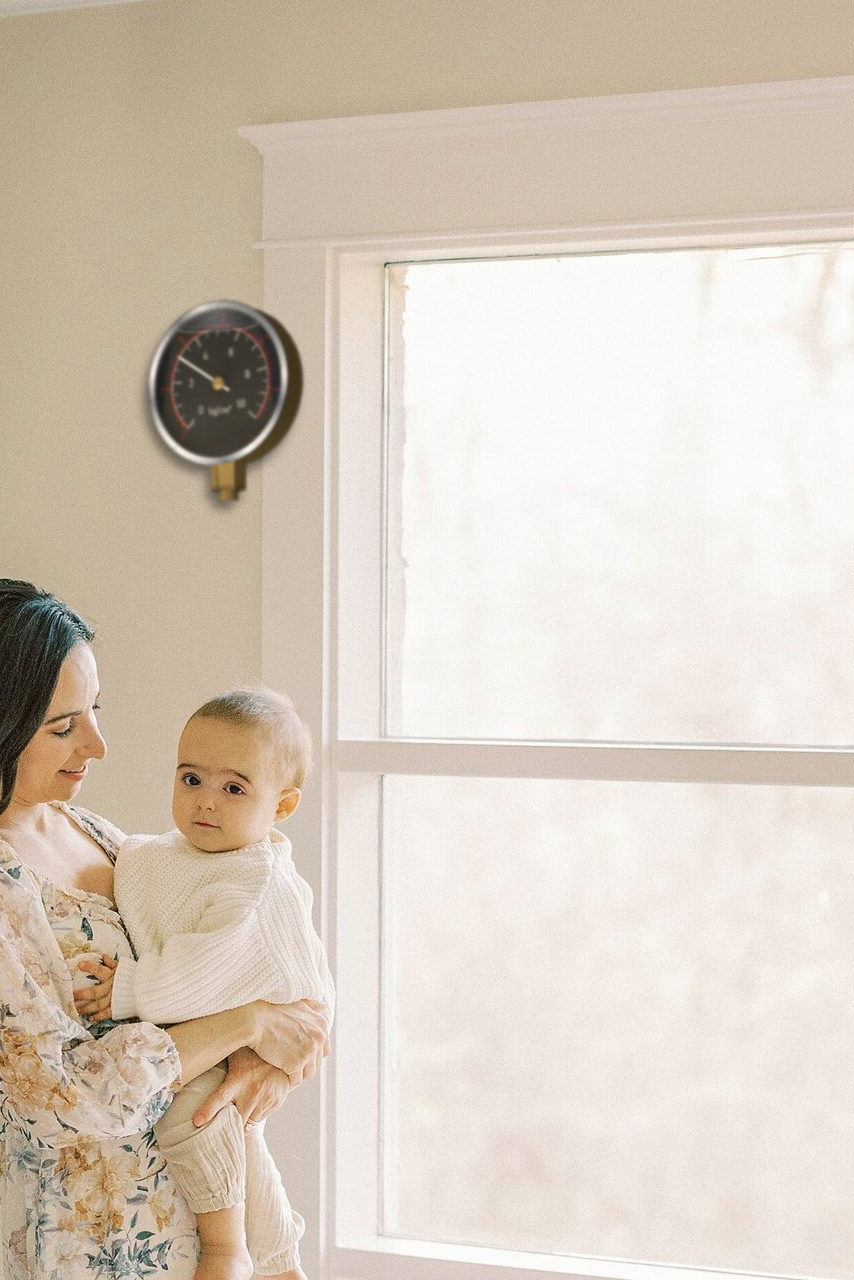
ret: 3
